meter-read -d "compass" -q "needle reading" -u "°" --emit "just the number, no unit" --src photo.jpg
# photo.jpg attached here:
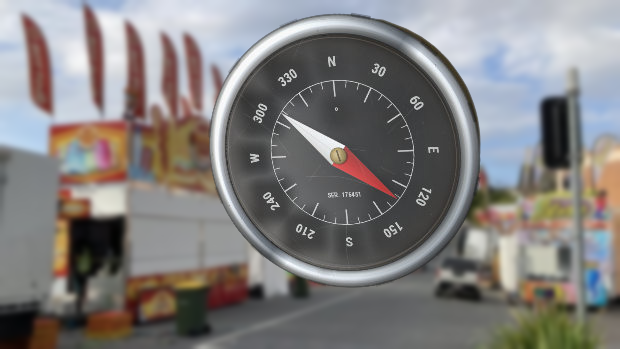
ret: 130
